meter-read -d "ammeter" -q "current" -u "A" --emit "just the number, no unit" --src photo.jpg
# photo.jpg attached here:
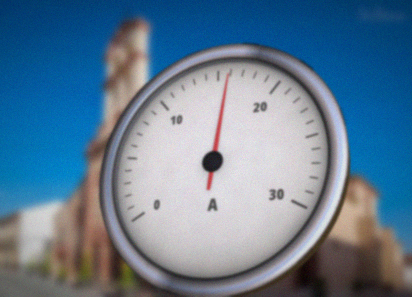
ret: 16
